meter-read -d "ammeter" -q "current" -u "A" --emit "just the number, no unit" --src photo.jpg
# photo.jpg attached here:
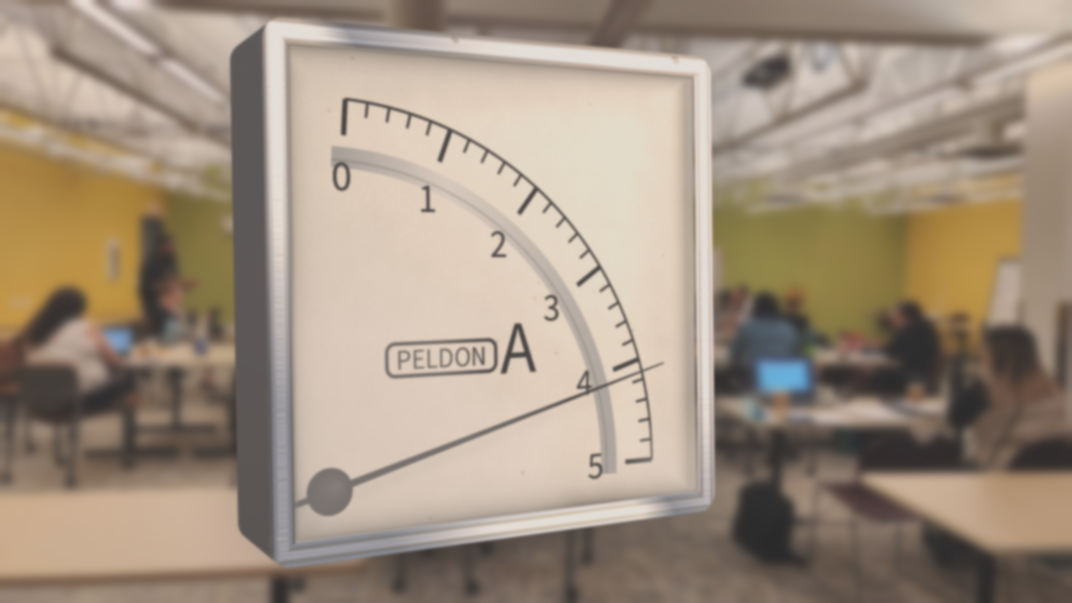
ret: 4.1
